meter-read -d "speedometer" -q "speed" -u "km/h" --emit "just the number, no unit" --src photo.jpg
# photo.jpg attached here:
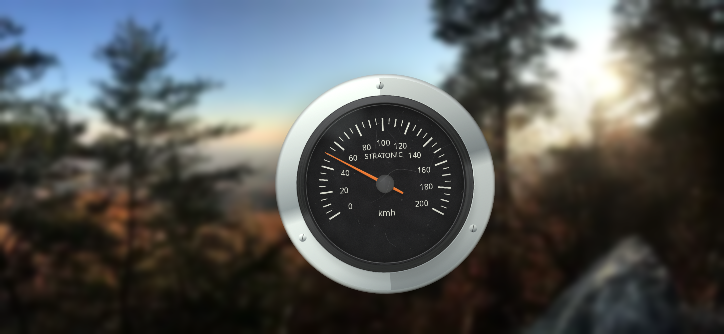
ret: 50
